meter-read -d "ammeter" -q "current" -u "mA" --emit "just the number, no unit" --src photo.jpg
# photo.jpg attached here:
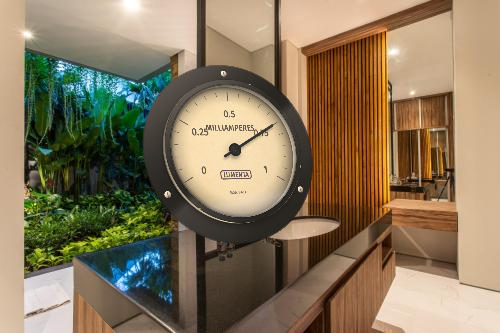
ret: 0.75
